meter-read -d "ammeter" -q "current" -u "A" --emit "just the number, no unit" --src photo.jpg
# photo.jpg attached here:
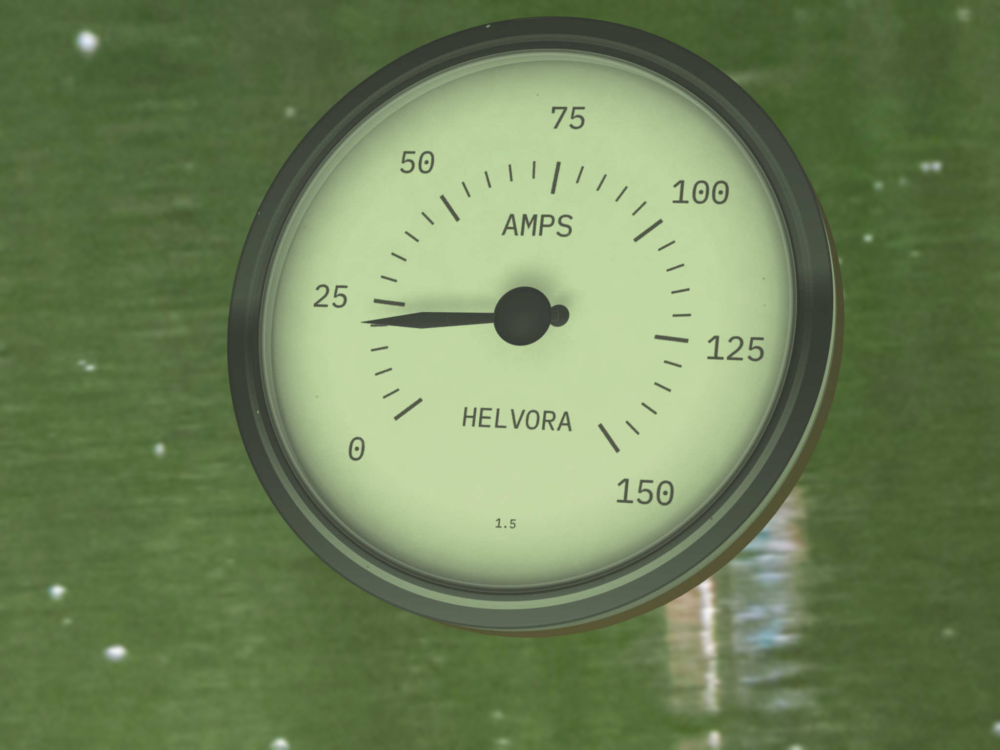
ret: 20
